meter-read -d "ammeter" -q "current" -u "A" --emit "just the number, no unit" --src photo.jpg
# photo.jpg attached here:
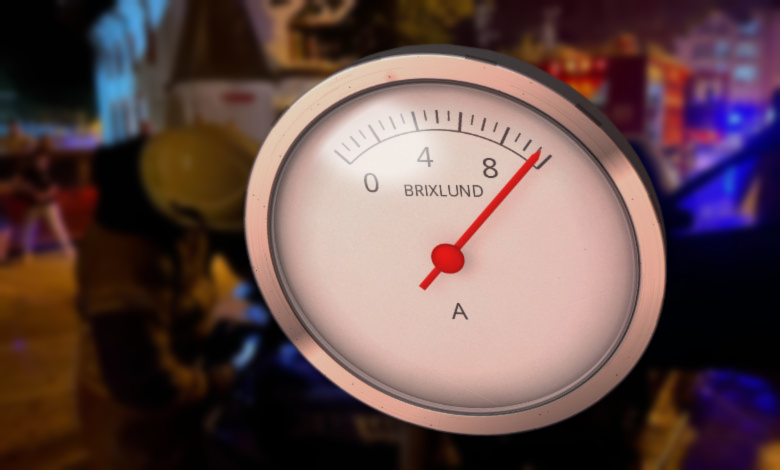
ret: 9.5
